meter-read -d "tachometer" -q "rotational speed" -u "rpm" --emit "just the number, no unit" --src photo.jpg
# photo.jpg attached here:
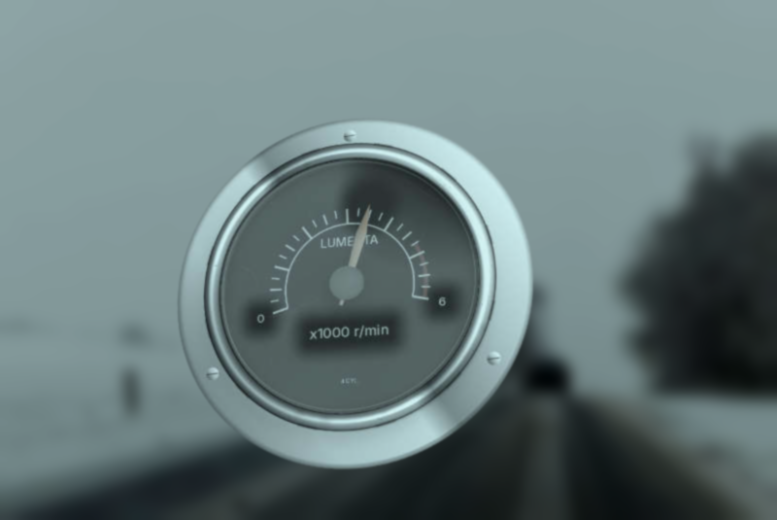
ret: 3500
